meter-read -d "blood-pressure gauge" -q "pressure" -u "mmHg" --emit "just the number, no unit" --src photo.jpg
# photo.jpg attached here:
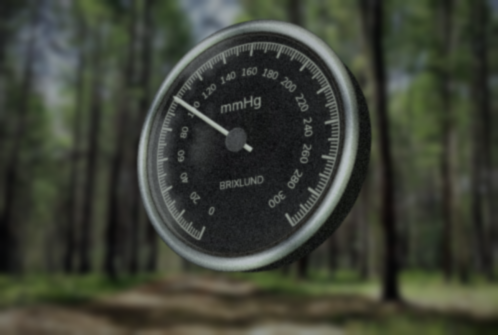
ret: 100
